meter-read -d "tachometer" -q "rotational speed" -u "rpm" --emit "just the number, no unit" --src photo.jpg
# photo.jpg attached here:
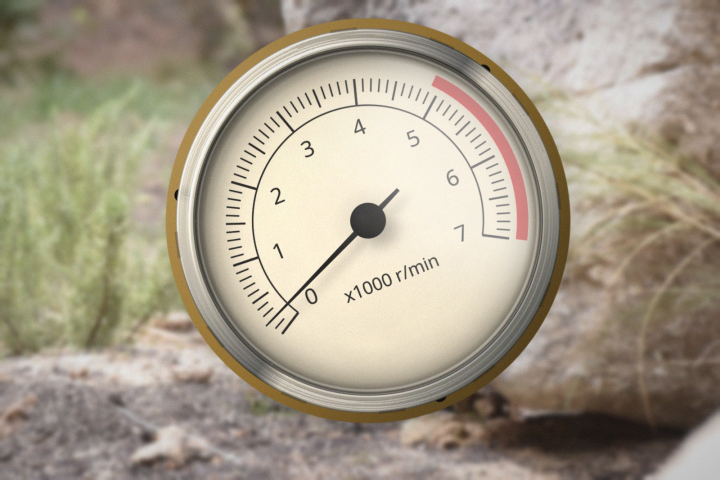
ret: 200
